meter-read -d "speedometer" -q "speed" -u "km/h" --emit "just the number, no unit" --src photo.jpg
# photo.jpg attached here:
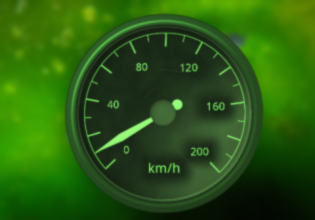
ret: 10
